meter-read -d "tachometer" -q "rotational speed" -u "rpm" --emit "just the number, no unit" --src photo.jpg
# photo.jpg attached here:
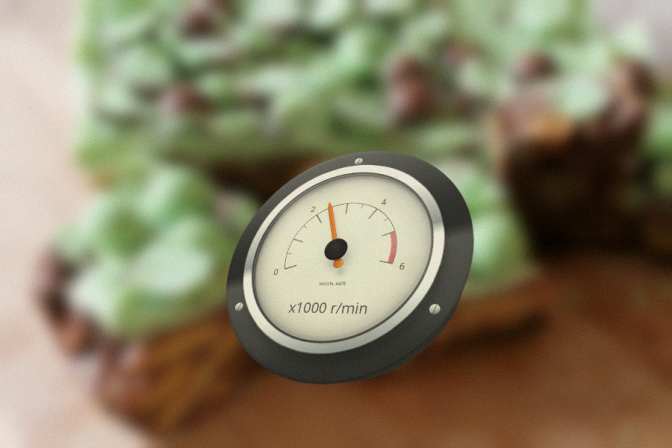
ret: 2500
